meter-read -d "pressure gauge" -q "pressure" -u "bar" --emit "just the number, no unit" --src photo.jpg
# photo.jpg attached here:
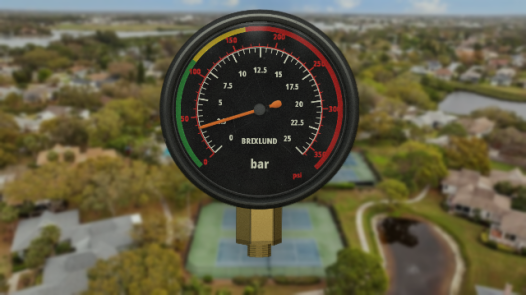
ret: 2.5
